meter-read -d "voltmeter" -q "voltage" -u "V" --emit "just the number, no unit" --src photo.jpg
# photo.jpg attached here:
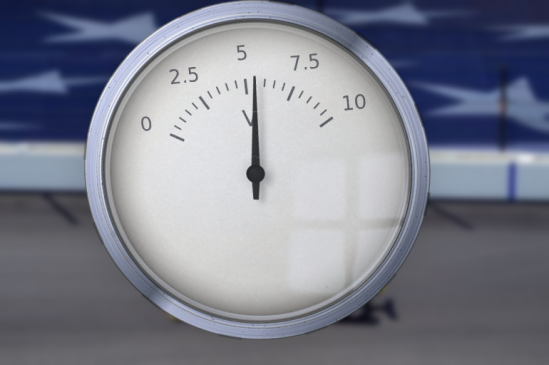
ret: 5.5
